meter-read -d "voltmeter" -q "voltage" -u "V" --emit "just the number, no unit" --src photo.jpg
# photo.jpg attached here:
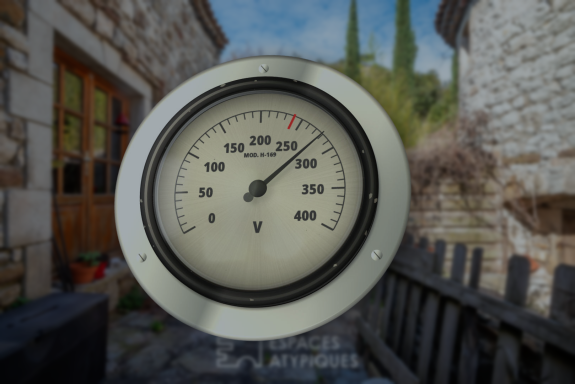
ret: 280
